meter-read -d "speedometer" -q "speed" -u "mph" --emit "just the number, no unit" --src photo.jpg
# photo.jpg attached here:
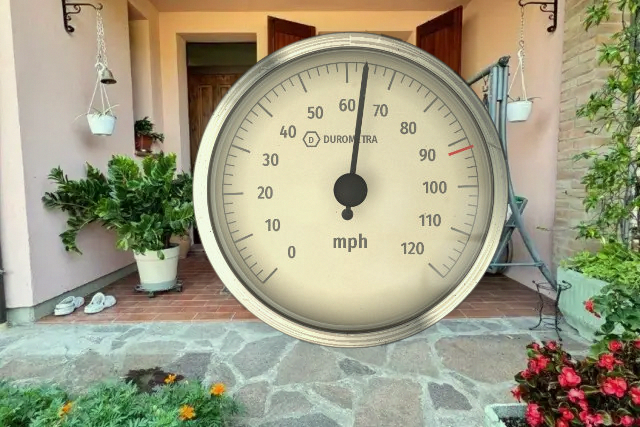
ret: 64
